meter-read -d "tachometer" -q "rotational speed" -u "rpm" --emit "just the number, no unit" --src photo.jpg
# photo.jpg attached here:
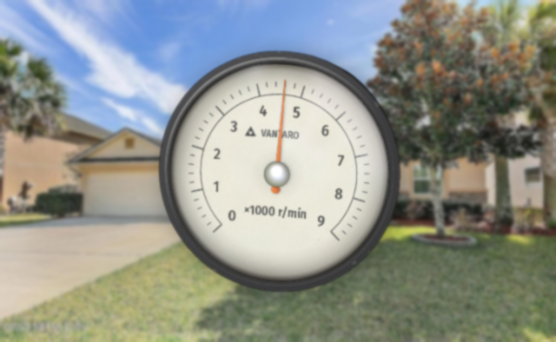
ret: 4600
